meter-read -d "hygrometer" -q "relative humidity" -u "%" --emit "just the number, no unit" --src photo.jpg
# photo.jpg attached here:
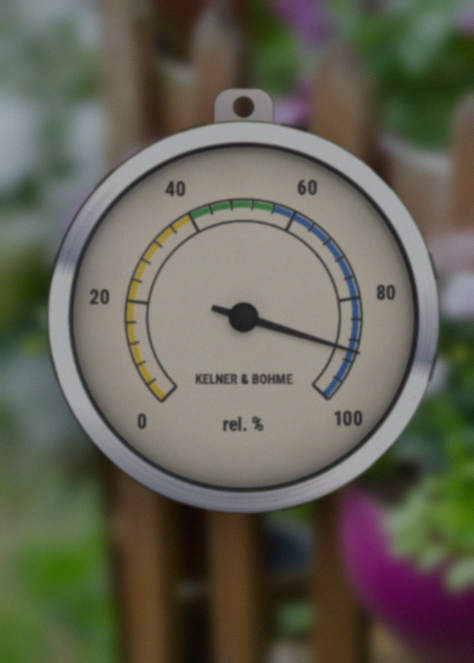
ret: 90
